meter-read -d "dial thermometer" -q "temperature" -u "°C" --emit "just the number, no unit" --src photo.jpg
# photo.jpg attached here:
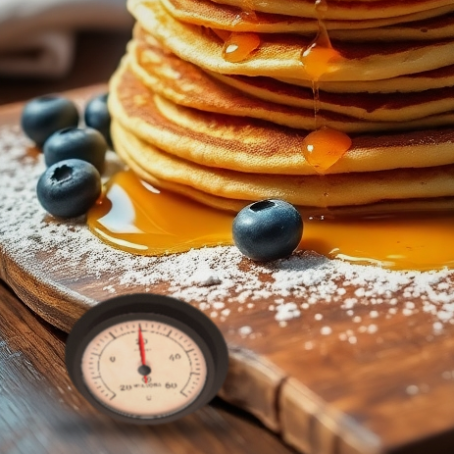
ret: 20
